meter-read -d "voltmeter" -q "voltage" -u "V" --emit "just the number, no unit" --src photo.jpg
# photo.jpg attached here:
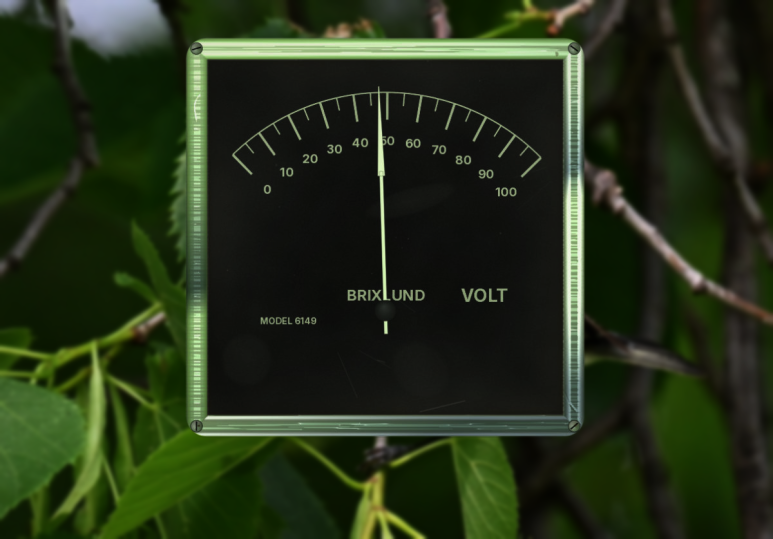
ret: 47.5
